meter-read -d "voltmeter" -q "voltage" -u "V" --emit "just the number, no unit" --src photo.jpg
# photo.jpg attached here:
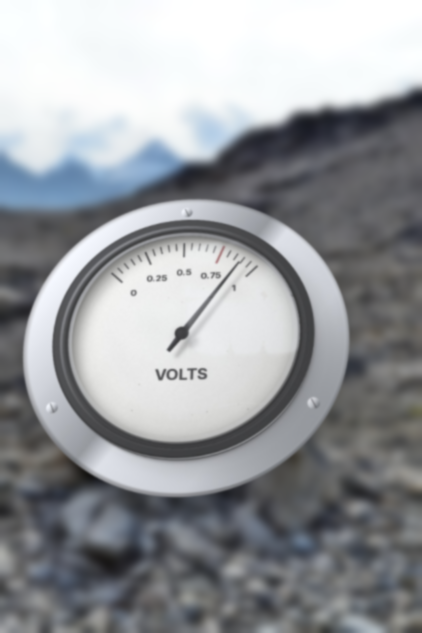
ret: 0.9
